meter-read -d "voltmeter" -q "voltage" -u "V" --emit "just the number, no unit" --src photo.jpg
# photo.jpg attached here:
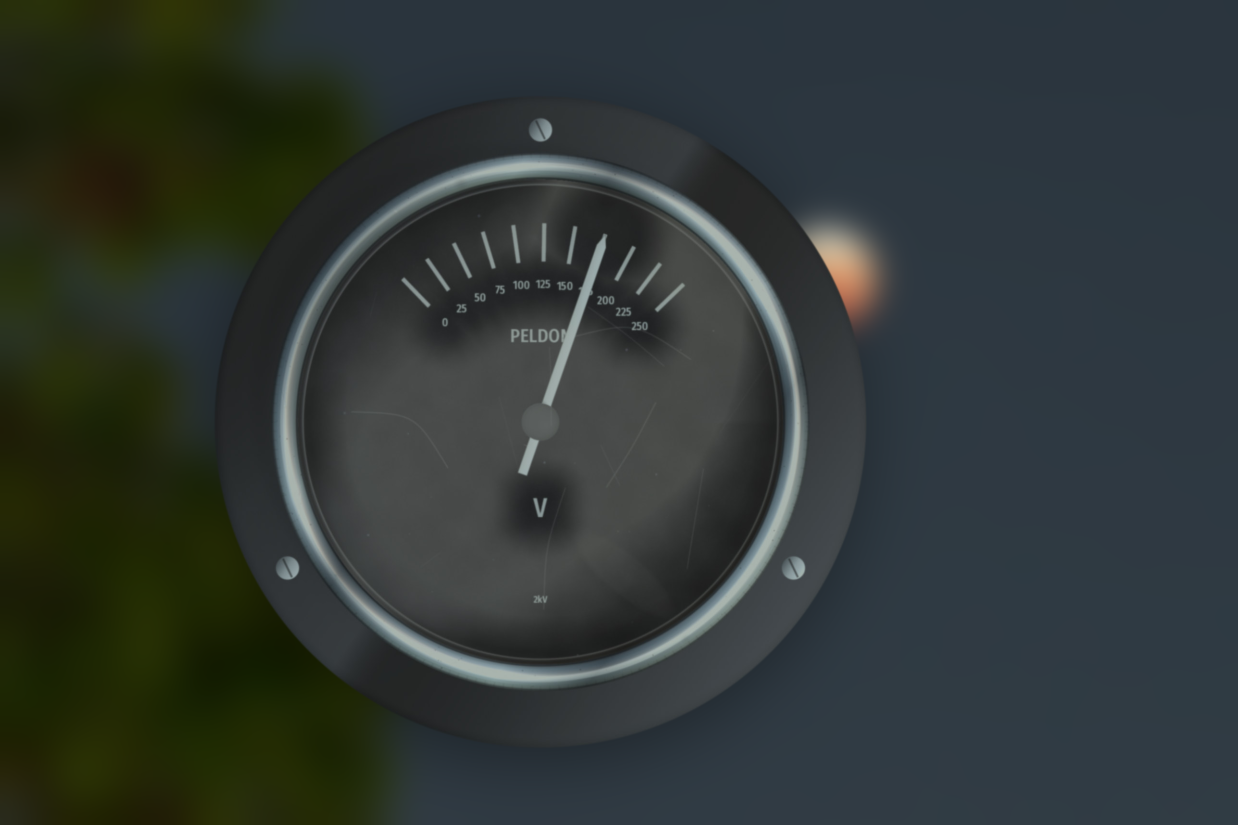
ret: 175
